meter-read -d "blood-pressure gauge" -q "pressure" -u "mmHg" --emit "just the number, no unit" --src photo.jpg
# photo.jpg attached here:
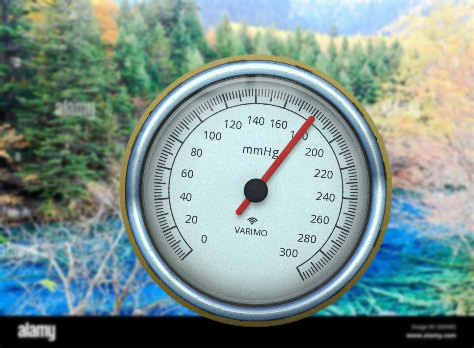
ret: 180
